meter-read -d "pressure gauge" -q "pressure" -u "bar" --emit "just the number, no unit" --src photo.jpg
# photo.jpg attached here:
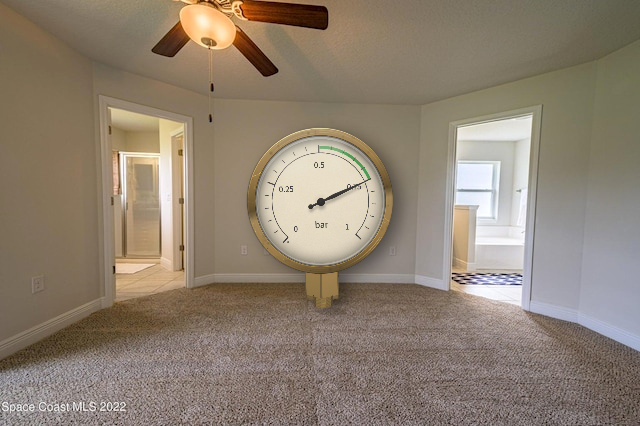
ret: 0.75
